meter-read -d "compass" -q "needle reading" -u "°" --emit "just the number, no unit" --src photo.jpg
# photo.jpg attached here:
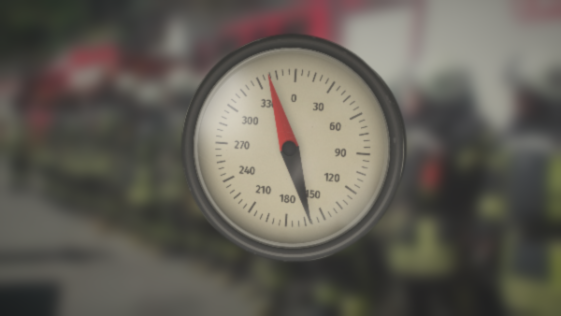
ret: 340
